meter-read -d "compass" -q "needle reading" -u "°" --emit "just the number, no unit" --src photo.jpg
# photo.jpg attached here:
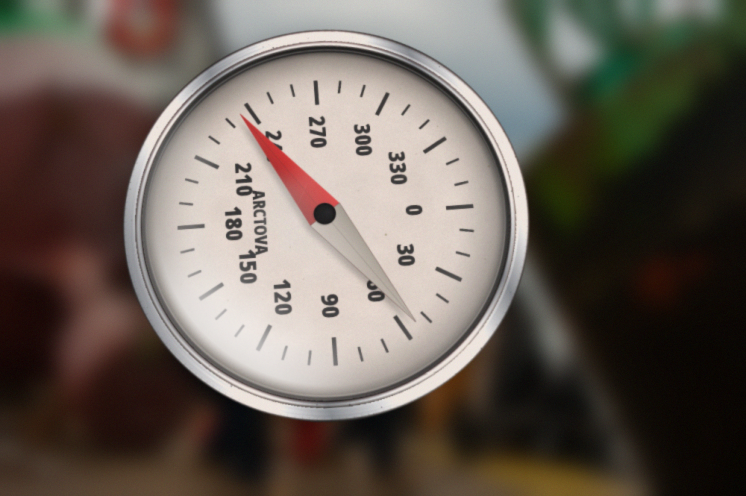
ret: 235
